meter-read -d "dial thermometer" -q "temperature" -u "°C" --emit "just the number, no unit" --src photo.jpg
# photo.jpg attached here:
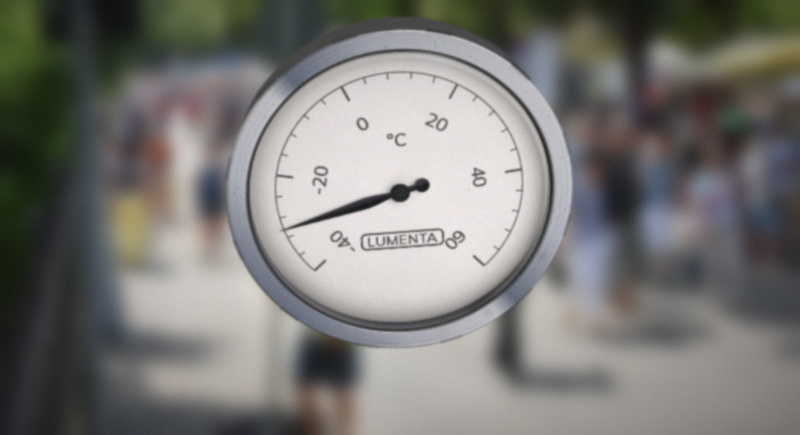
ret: -30
